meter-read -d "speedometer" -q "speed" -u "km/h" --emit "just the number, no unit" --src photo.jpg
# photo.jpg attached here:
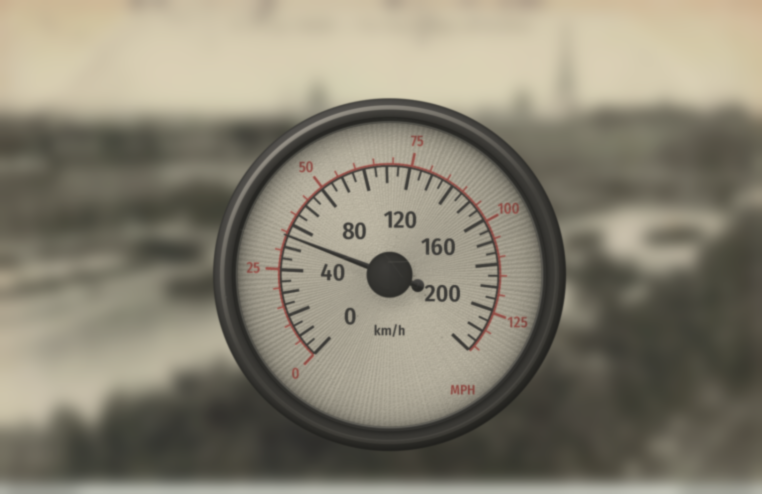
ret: 55
